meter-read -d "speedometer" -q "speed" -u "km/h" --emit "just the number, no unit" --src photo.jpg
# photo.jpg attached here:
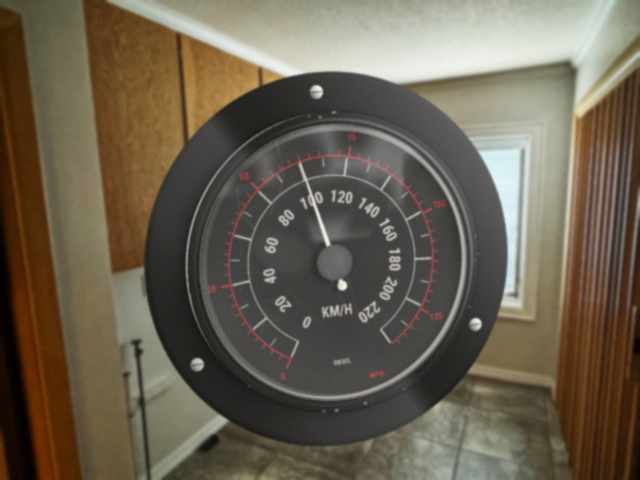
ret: 100
